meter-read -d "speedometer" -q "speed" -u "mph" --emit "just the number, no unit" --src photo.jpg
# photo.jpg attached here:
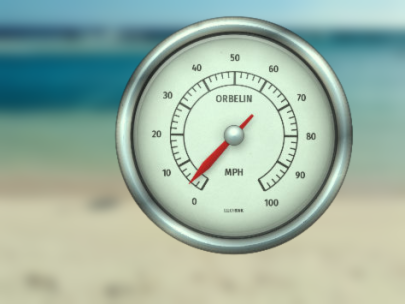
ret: 4
